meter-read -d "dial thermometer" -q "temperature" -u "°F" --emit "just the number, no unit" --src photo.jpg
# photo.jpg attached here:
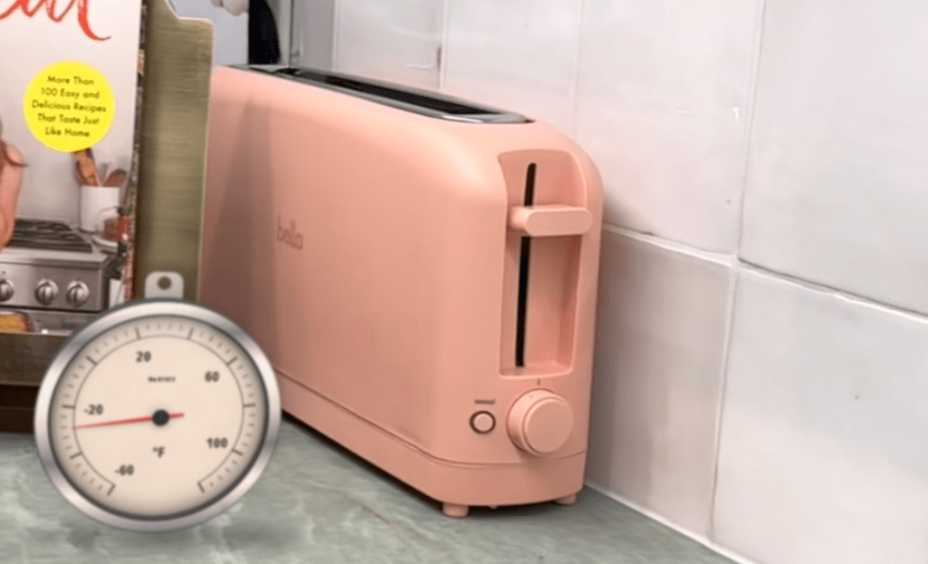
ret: -28
